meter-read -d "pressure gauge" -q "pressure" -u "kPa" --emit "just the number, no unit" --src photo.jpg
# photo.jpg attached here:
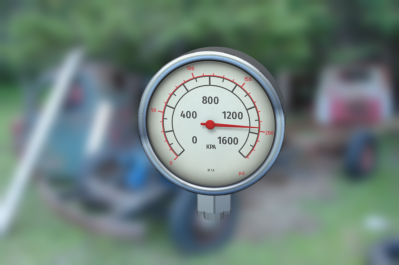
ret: 1350
